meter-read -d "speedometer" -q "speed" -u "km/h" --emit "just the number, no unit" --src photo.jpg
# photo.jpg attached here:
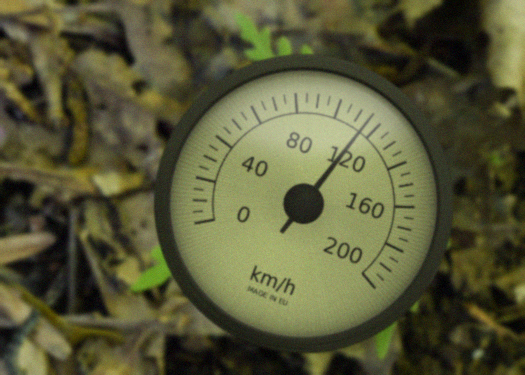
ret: 115
